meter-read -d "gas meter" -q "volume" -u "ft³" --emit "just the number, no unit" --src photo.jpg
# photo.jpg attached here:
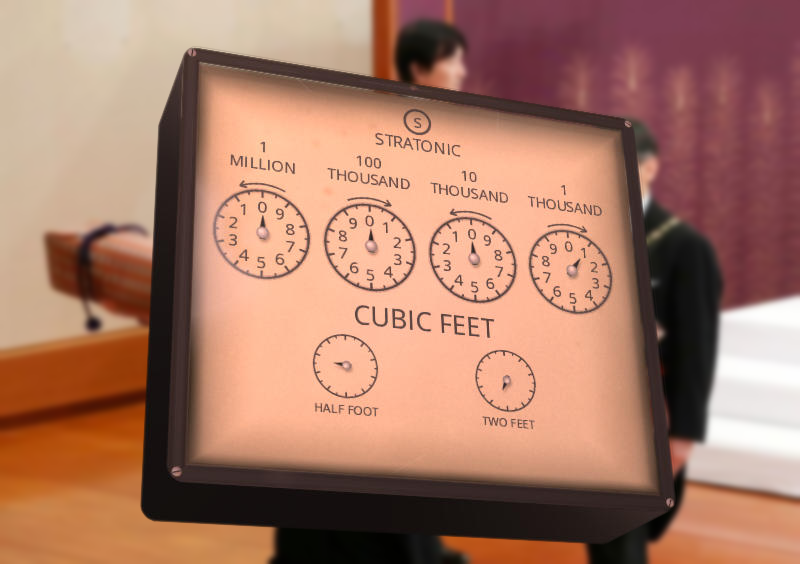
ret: 100
